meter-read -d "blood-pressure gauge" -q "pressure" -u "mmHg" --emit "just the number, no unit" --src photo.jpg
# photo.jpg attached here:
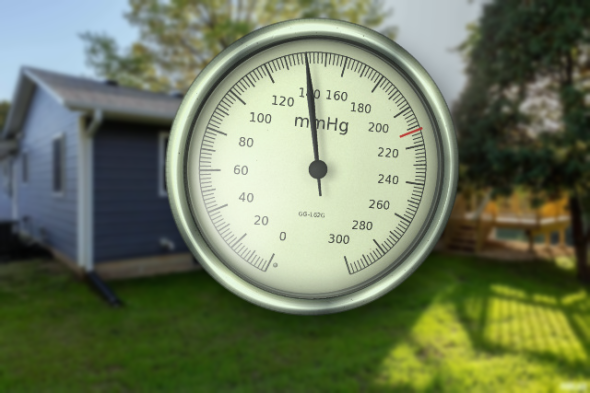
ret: 140
